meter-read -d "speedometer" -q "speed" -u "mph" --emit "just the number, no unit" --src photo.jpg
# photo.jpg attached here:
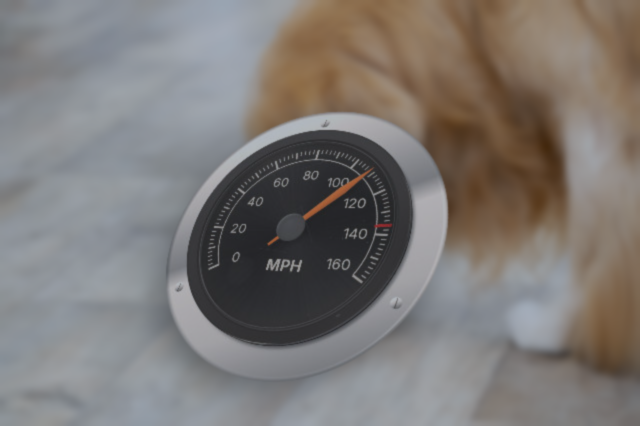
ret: 110
